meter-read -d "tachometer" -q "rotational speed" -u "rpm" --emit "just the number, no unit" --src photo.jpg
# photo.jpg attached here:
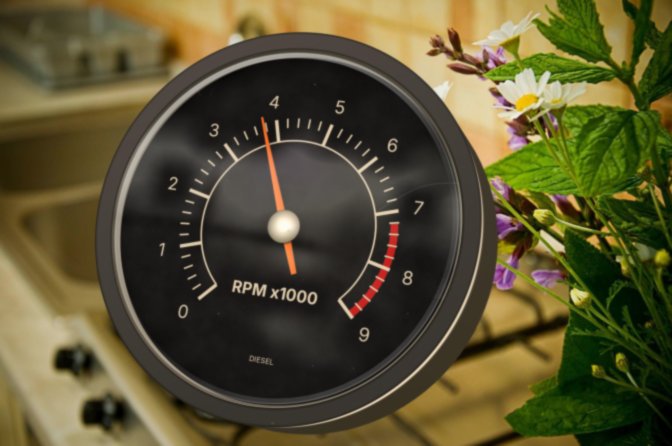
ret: 3800
